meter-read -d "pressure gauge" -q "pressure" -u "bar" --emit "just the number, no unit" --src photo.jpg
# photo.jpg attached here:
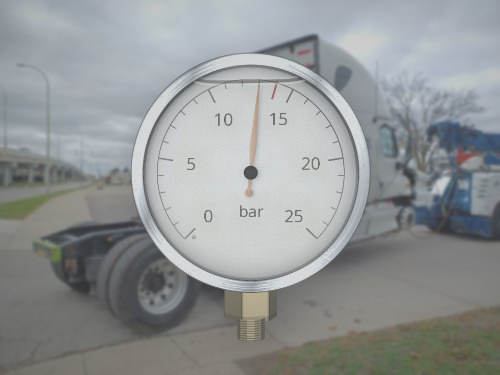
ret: 13
